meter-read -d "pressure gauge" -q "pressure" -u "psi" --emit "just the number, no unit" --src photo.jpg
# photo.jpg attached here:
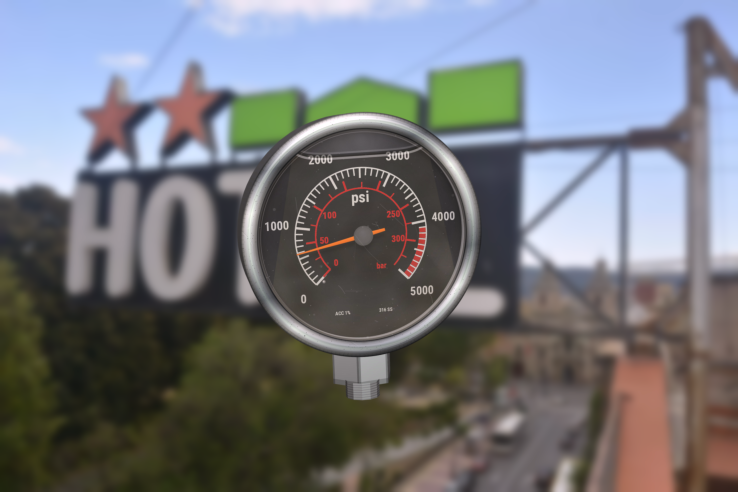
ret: 600
